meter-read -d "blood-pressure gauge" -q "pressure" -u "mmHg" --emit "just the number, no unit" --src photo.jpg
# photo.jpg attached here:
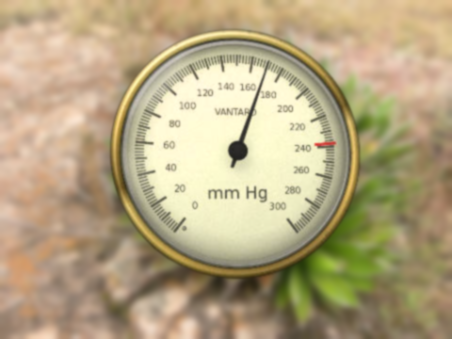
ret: 170
